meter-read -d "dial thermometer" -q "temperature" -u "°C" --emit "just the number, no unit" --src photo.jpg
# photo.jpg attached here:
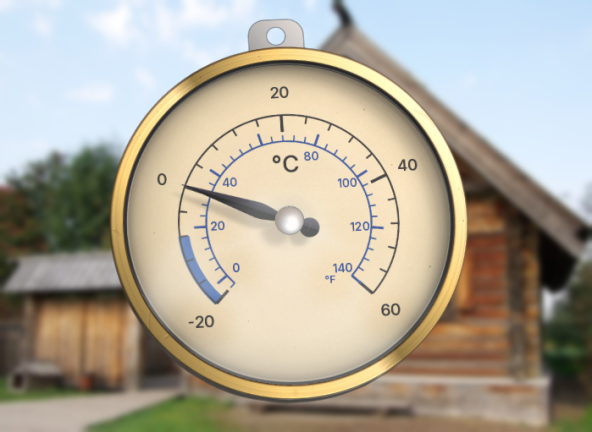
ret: 0
